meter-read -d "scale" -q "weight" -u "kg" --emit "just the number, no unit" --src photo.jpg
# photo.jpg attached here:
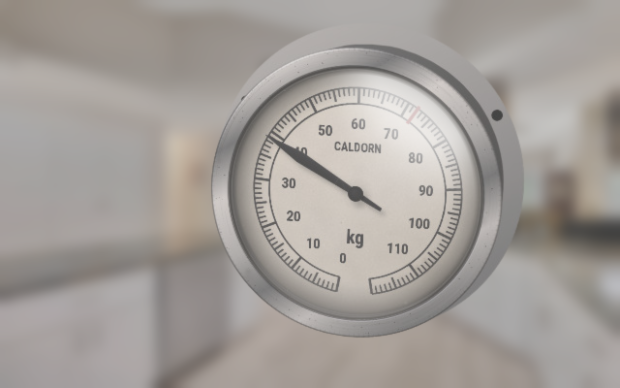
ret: 39
